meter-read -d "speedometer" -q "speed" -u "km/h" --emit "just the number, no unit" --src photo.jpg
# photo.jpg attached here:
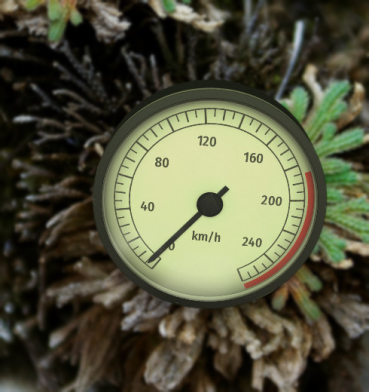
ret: 5
